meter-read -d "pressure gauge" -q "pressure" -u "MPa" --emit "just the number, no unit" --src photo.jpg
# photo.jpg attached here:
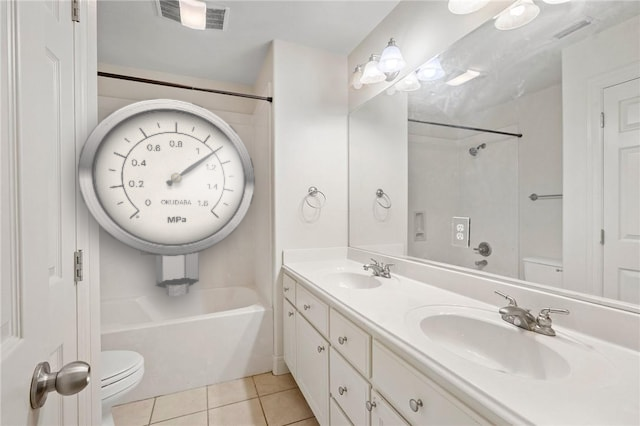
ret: 1.1
